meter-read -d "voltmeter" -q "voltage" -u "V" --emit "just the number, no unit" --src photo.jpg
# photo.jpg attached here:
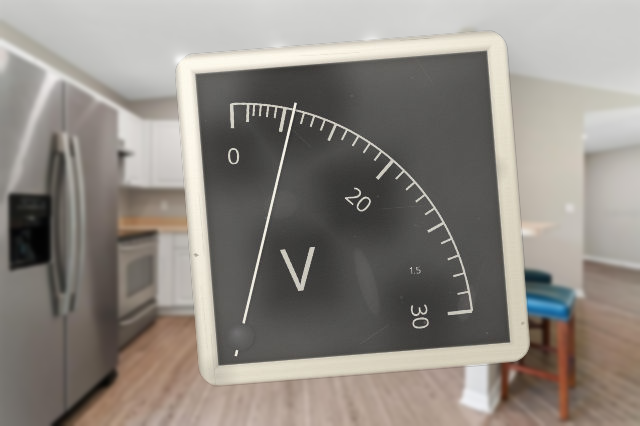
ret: 11
